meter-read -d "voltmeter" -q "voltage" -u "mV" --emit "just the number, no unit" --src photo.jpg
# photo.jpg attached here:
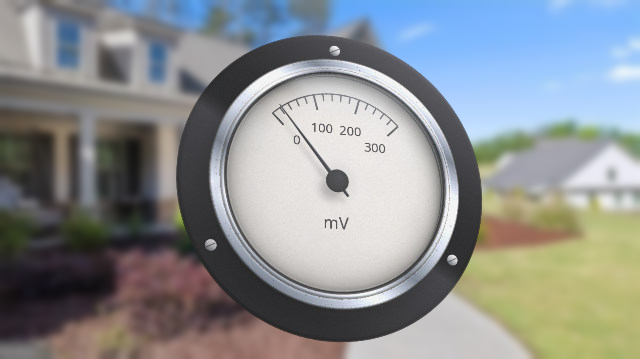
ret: 20
